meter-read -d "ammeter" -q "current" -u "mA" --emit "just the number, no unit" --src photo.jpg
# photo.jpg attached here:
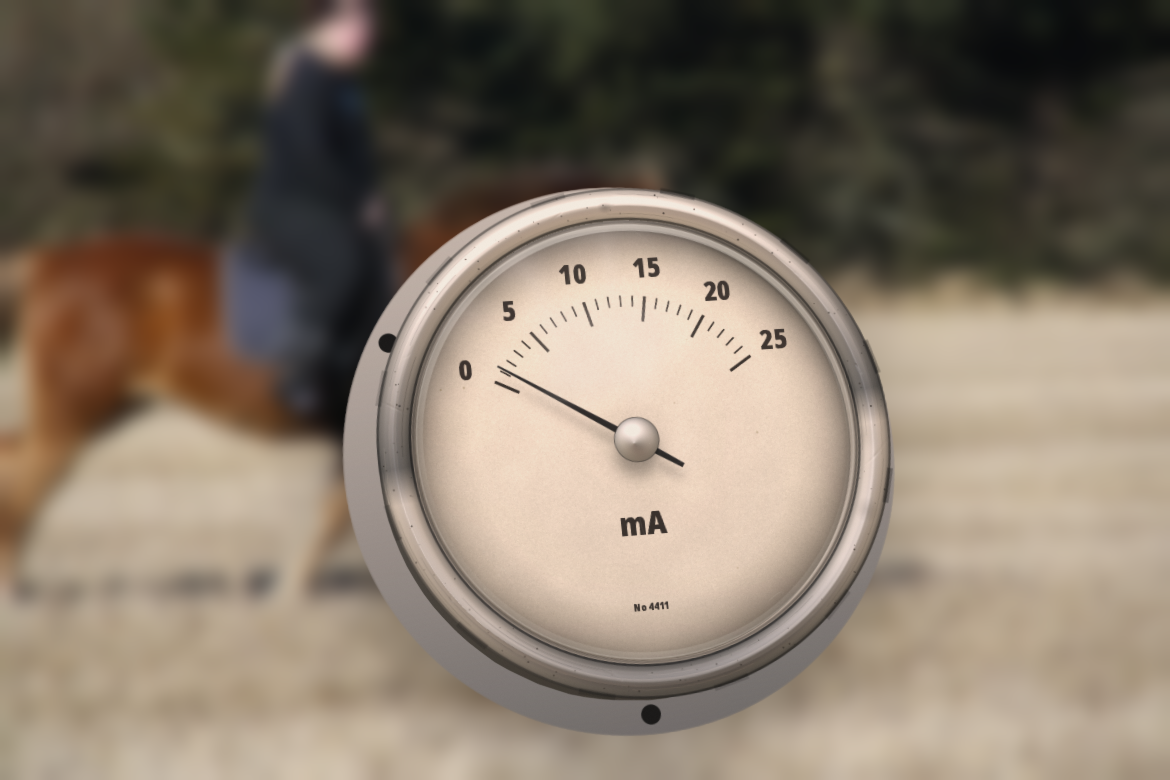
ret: 1
